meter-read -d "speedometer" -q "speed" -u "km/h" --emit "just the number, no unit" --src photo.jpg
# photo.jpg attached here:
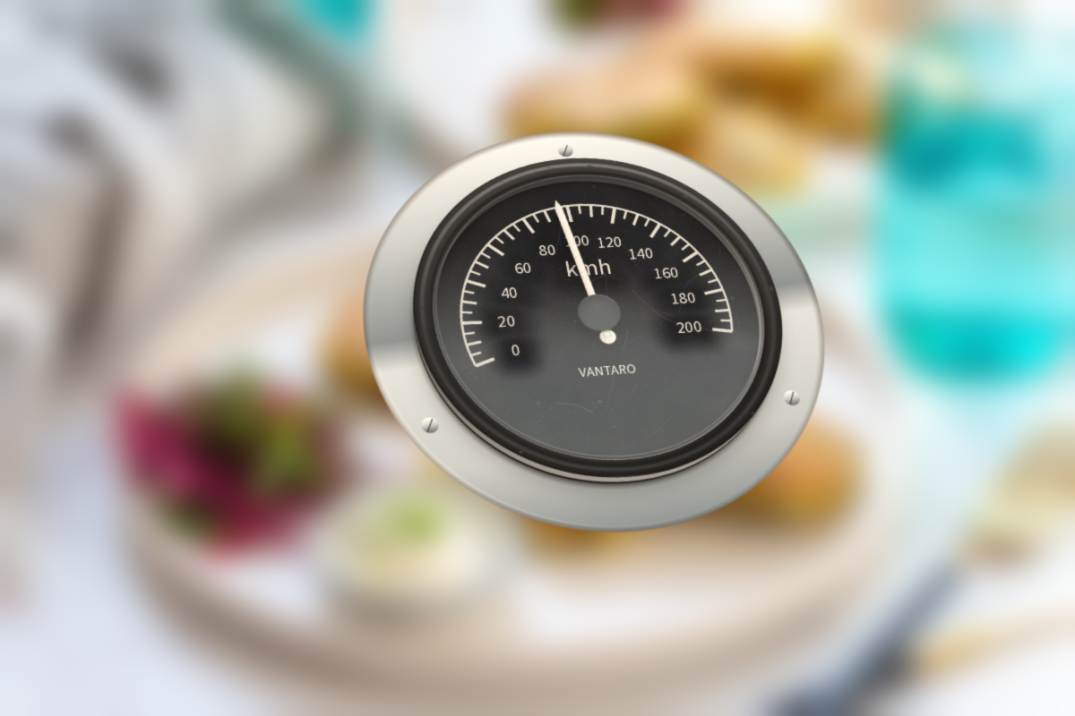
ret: 95
